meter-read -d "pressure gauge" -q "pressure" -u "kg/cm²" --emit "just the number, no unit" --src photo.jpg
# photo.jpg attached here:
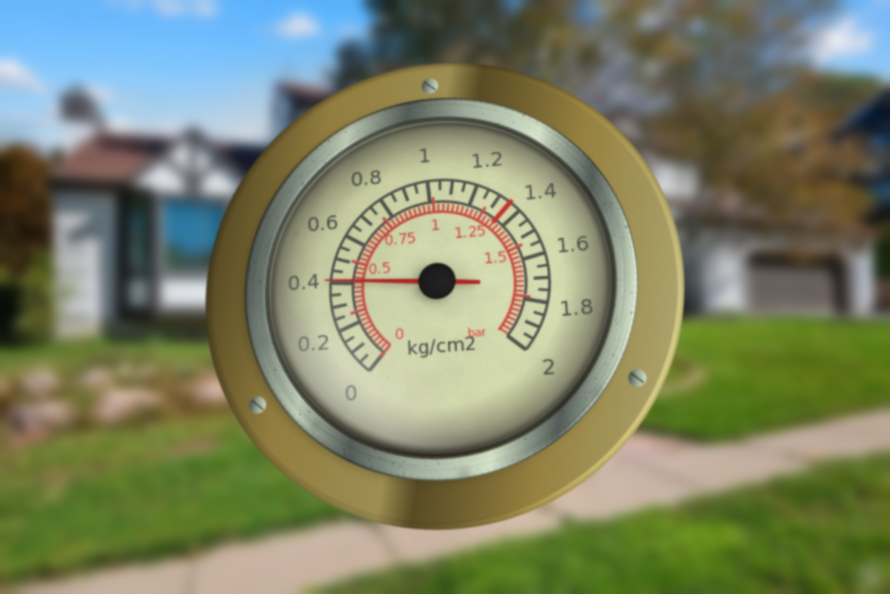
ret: 0.4
